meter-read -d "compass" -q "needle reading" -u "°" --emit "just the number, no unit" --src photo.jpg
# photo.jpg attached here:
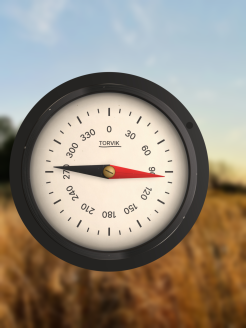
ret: 95
